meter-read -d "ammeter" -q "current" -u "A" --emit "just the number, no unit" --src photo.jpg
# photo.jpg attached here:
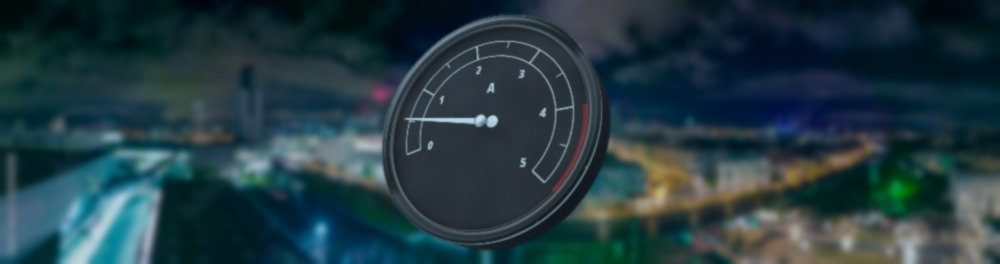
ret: 0.5
